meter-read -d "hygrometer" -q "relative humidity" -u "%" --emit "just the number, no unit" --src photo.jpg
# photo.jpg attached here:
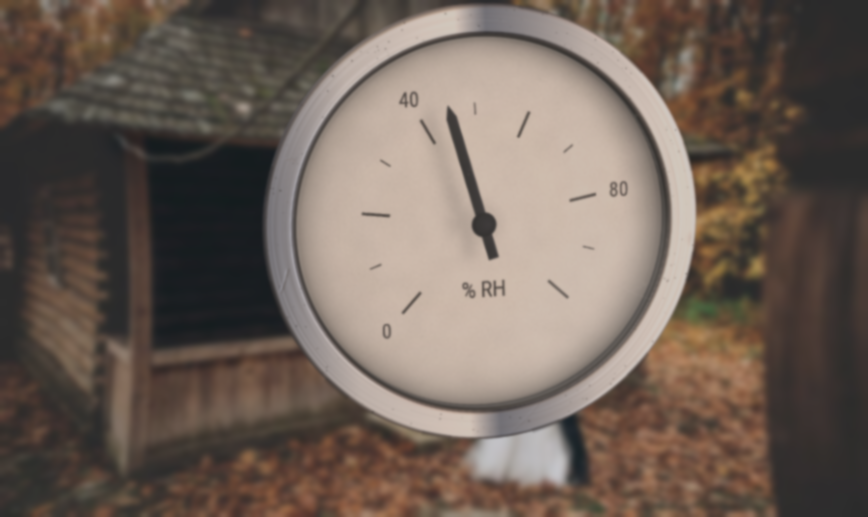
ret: 45
